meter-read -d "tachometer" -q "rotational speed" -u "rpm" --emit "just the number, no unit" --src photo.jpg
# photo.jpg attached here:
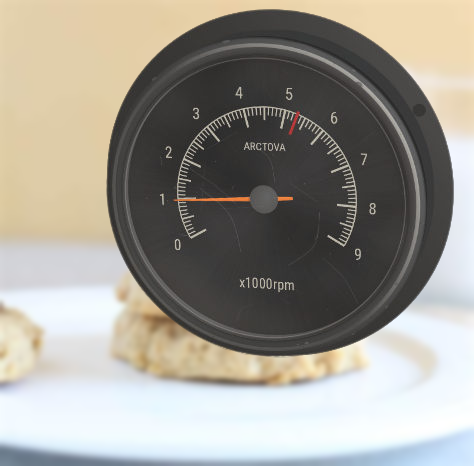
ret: 1000
